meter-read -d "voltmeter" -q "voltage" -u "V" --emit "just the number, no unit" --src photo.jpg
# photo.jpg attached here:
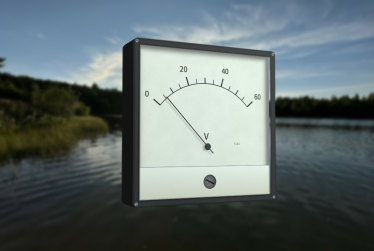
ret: 5
